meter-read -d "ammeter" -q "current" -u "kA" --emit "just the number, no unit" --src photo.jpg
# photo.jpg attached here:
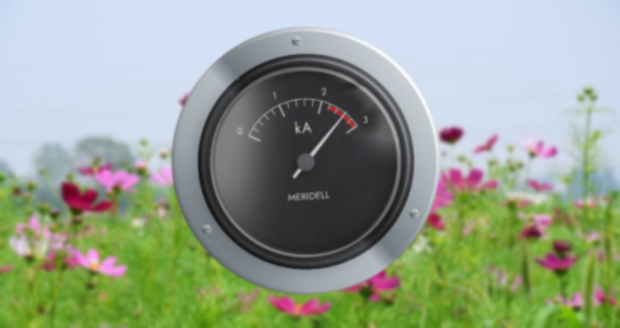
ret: 2.6
